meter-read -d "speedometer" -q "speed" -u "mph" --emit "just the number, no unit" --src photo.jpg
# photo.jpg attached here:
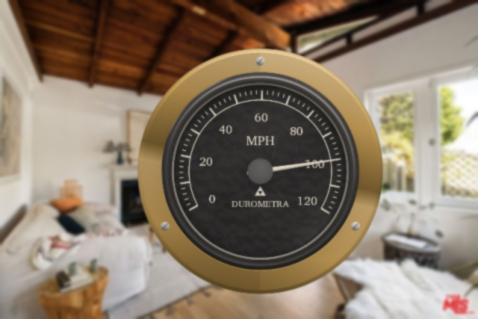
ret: 100
